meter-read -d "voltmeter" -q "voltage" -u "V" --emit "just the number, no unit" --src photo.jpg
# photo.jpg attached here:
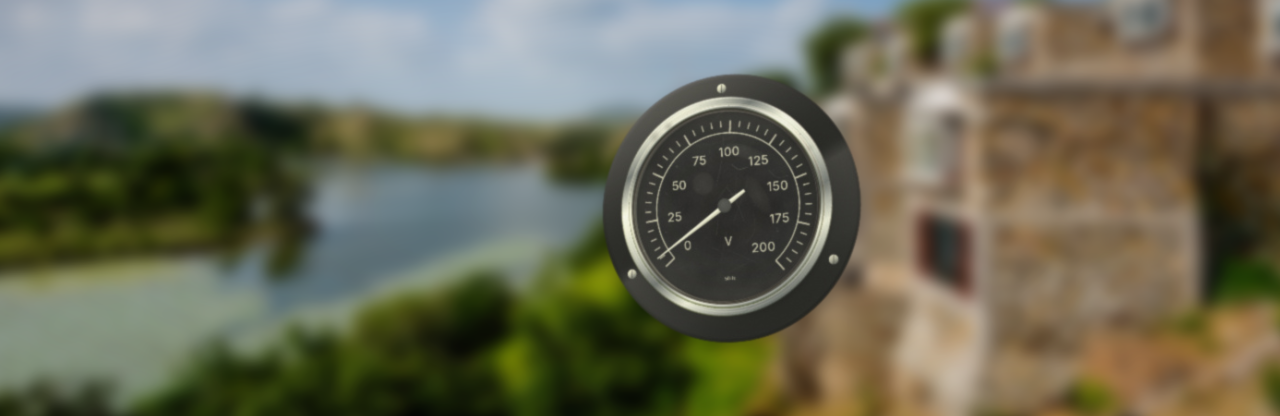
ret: 5
